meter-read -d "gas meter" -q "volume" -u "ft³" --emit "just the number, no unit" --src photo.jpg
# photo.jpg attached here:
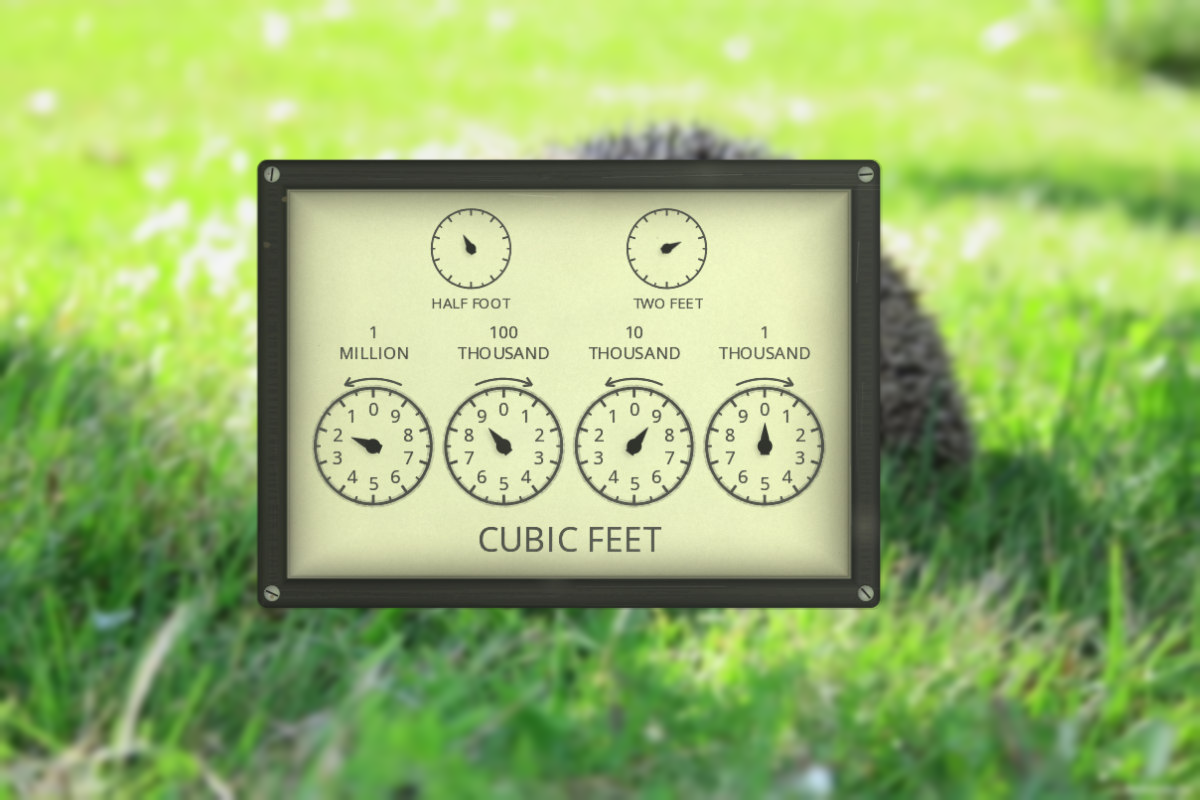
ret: 189000
